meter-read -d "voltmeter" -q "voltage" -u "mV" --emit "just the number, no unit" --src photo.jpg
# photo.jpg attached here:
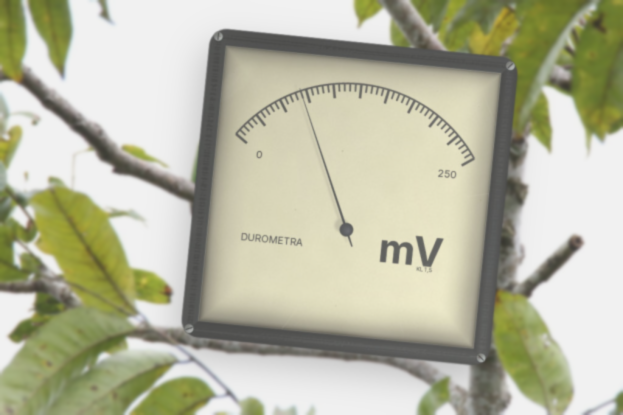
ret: 70
